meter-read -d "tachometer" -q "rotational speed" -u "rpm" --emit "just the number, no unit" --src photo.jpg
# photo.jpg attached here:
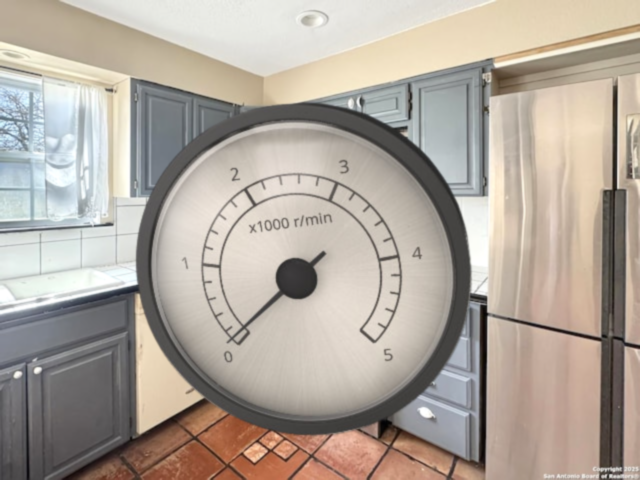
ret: 100
